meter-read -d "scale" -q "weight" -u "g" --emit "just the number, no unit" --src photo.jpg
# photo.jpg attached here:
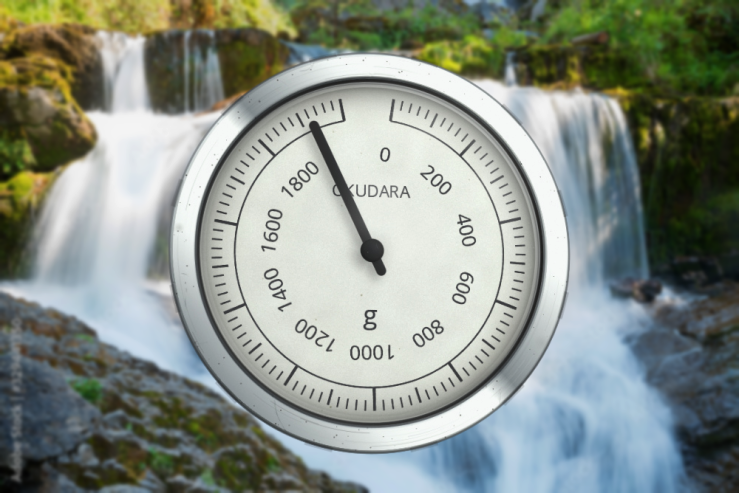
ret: 1920
